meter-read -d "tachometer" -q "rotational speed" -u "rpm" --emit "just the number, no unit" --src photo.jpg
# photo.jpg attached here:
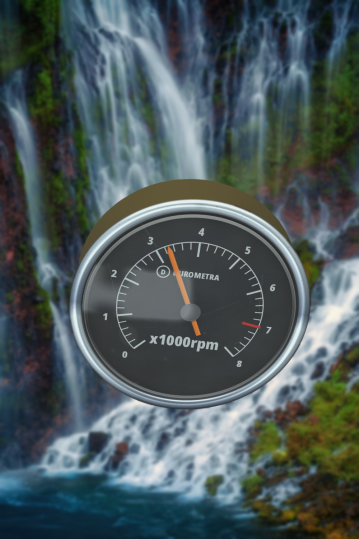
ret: 3300
